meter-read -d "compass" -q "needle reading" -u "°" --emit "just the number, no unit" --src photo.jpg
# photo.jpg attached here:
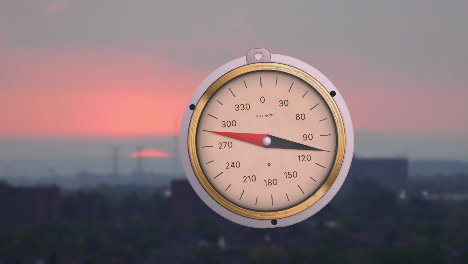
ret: 285
